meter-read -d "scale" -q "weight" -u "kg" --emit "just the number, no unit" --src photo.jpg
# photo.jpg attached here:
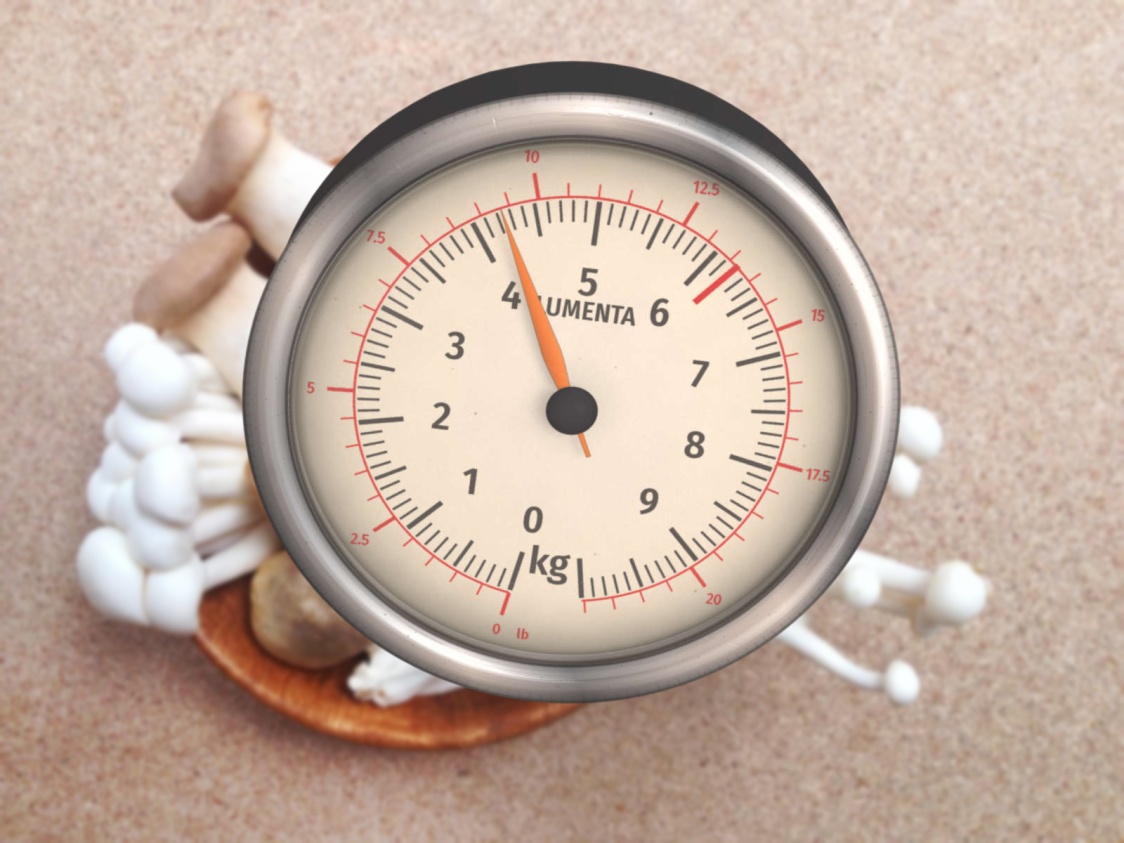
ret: 4.25
